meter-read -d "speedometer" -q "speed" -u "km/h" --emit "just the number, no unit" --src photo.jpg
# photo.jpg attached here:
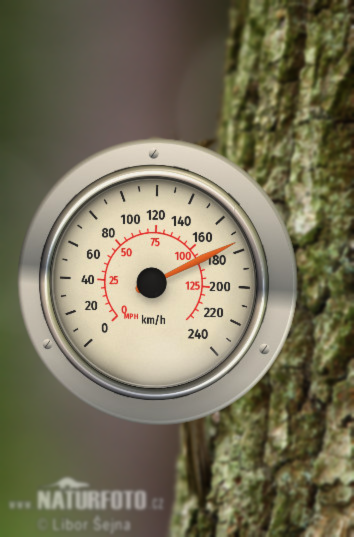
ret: 175
